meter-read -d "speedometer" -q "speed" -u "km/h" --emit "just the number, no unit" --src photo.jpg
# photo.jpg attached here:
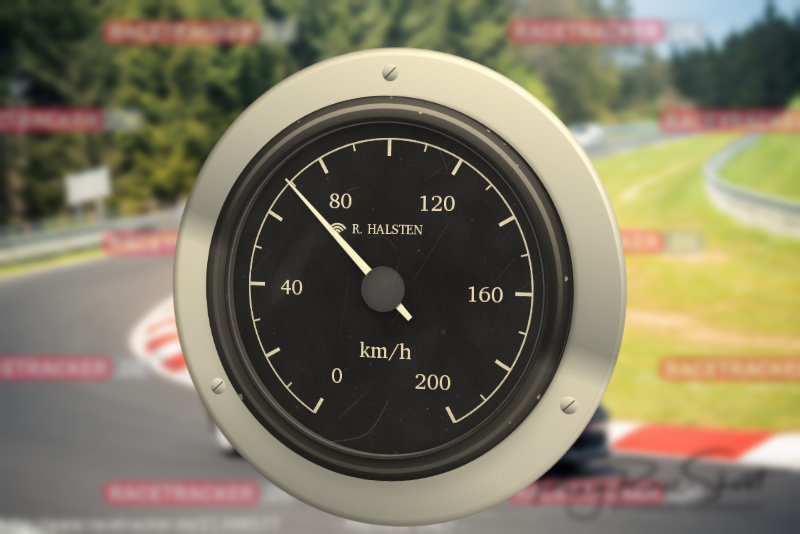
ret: 70
